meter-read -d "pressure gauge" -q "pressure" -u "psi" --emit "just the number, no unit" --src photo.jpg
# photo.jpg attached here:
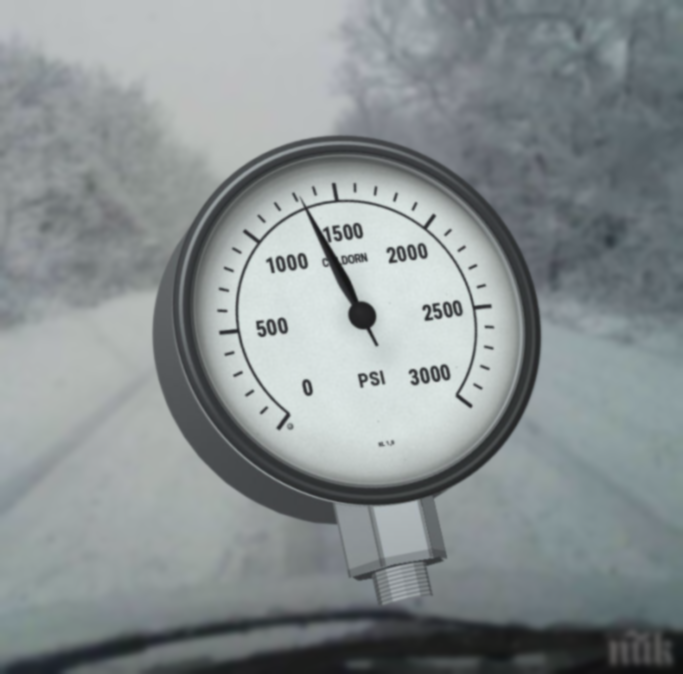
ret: 1300
